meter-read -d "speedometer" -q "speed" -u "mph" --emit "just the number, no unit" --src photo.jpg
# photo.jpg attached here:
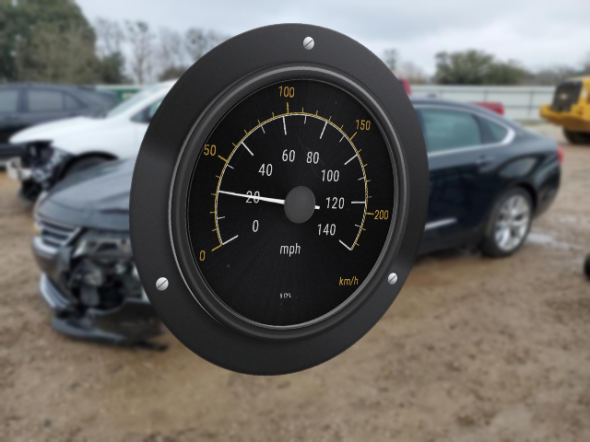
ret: 20
